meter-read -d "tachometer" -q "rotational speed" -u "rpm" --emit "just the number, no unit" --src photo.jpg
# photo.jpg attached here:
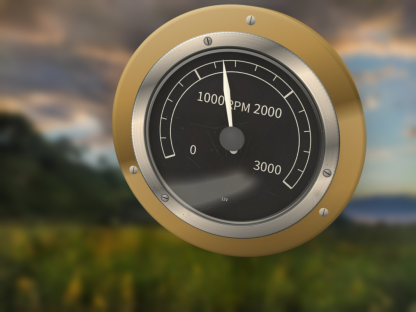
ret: 1300
